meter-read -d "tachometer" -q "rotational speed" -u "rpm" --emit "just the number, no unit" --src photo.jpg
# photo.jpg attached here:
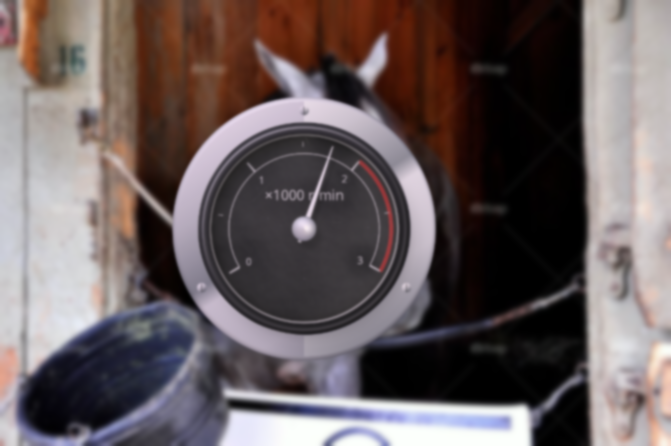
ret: 1750
